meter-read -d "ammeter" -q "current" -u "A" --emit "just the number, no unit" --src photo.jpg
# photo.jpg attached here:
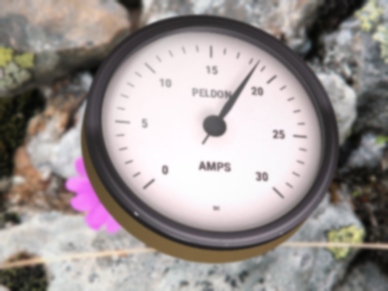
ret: 18.5
